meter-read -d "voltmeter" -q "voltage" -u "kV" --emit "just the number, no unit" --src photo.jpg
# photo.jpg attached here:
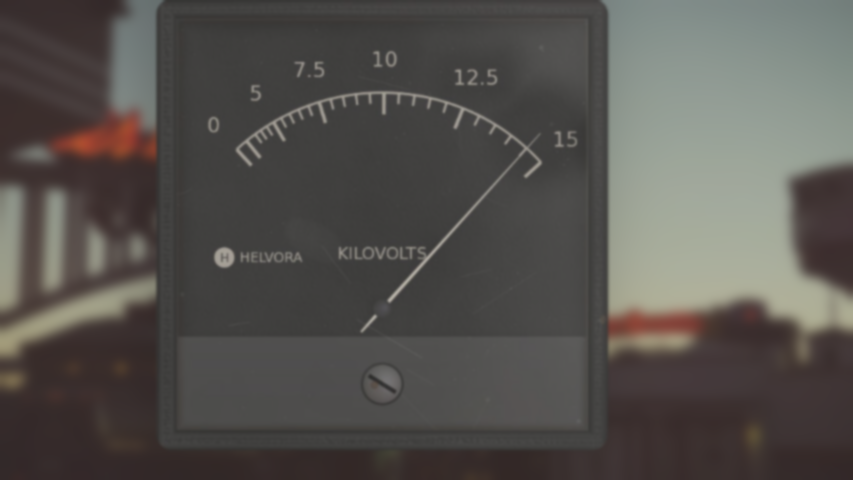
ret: 14.5
